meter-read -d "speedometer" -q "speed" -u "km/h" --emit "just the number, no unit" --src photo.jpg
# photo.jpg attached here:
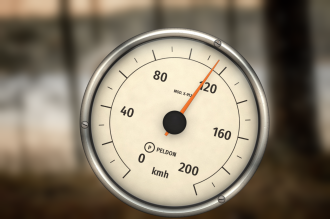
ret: 115
